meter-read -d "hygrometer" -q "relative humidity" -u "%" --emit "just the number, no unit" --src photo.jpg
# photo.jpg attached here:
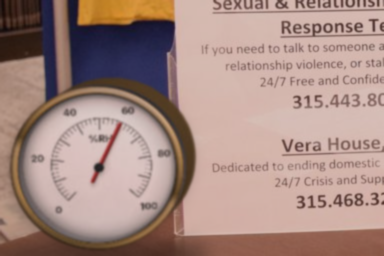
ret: 60
